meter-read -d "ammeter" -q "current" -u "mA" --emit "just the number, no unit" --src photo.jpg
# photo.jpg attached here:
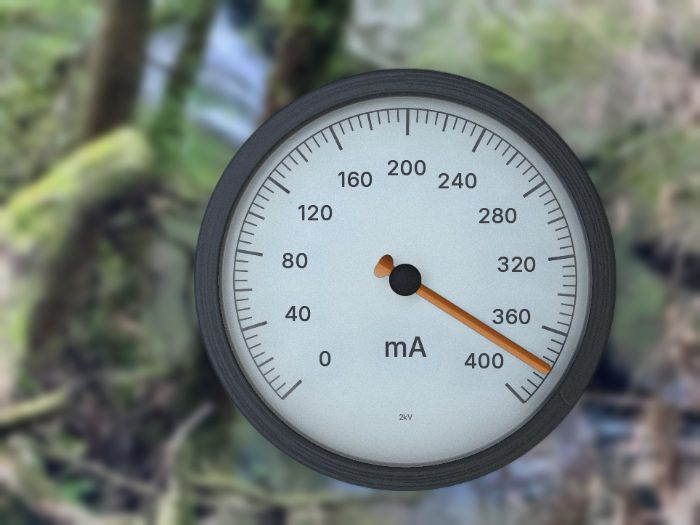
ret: 380
